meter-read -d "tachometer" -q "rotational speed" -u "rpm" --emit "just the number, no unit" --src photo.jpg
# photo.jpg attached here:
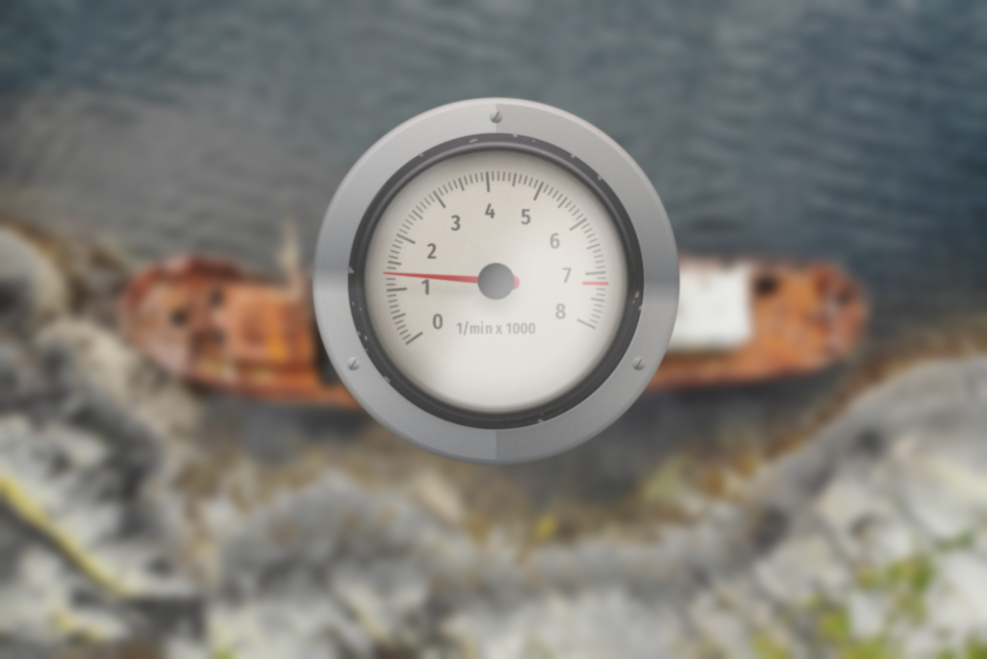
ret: 1300
